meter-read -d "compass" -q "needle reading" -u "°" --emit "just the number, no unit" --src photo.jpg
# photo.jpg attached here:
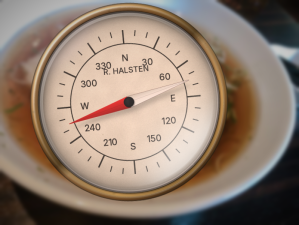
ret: 255
